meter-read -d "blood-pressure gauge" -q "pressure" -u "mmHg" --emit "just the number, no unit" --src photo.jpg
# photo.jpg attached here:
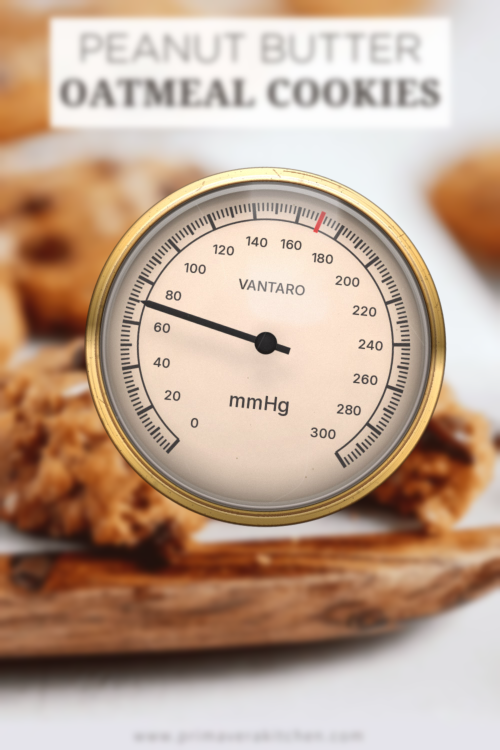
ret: 70
